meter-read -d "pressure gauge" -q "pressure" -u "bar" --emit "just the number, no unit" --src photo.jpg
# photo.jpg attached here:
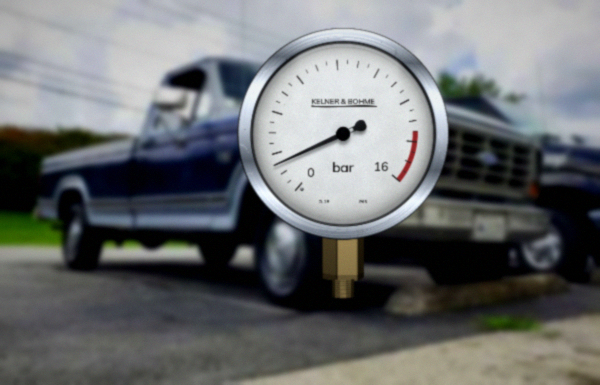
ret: 1.5
